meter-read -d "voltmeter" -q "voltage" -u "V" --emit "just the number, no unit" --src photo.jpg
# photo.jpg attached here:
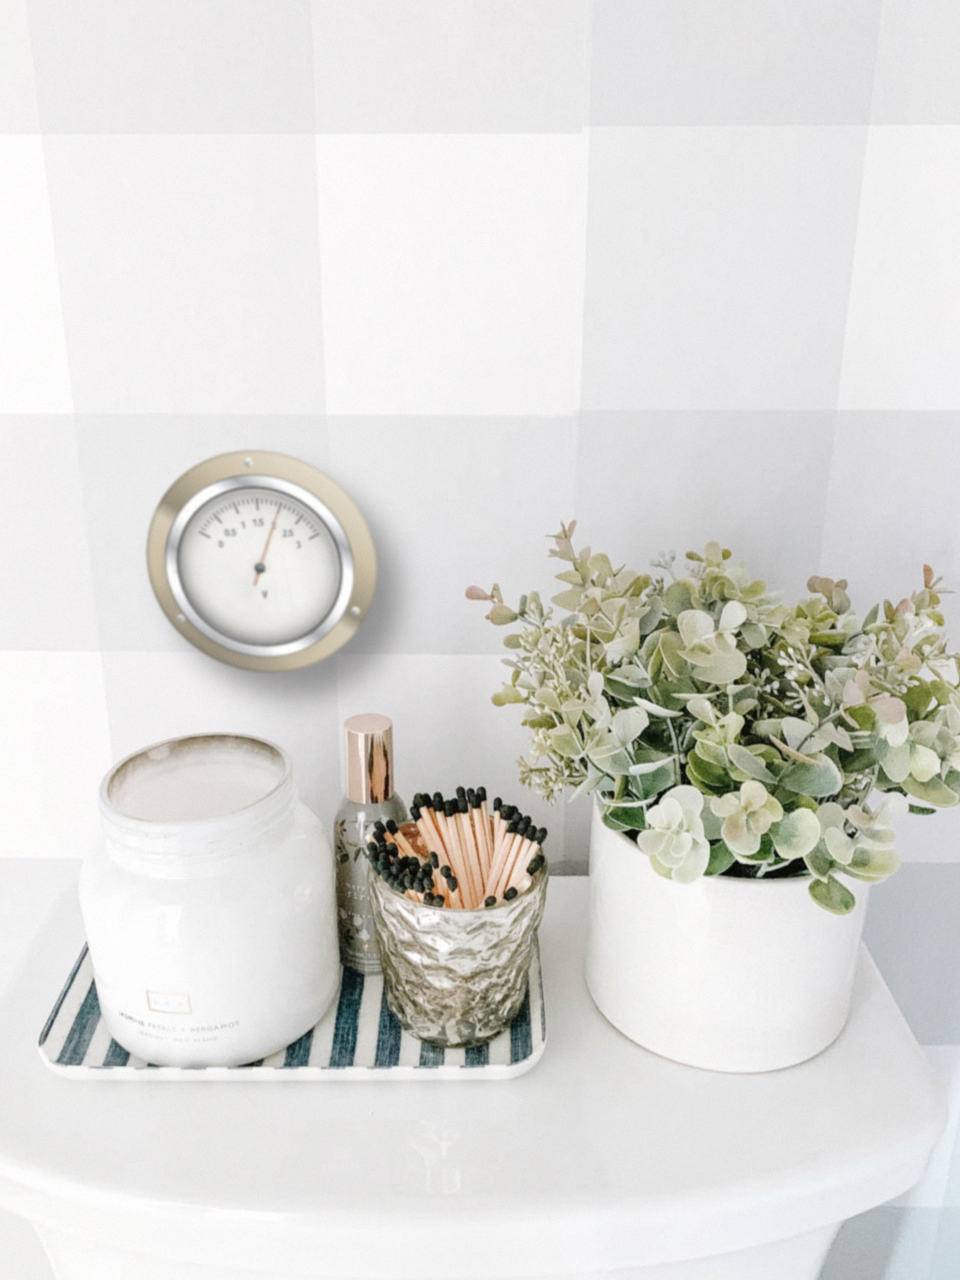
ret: 2
